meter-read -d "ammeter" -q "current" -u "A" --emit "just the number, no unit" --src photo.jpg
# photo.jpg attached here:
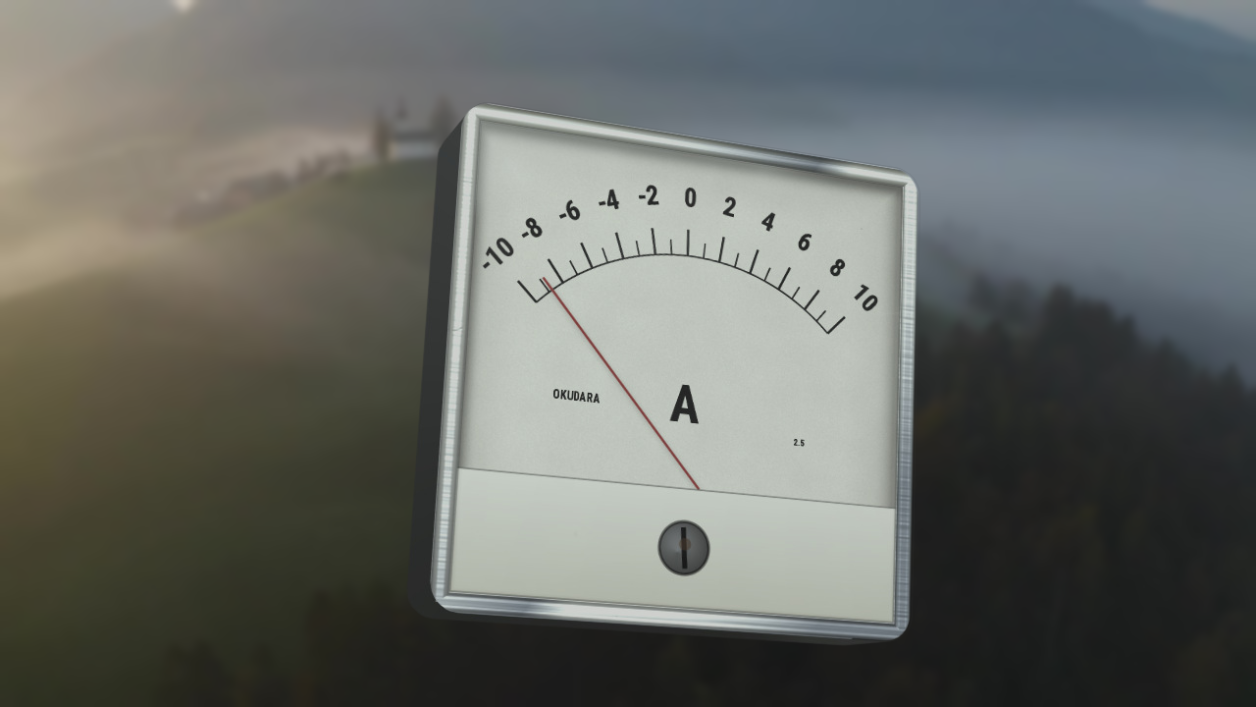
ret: -9
